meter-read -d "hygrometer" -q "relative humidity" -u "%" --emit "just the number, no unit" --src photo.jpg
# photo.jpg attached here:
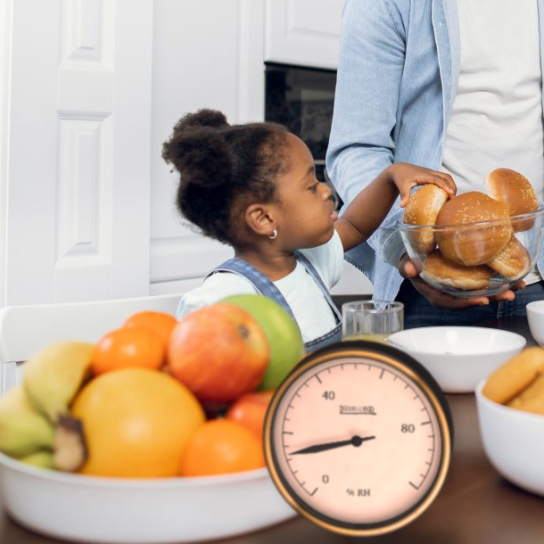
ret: 14
